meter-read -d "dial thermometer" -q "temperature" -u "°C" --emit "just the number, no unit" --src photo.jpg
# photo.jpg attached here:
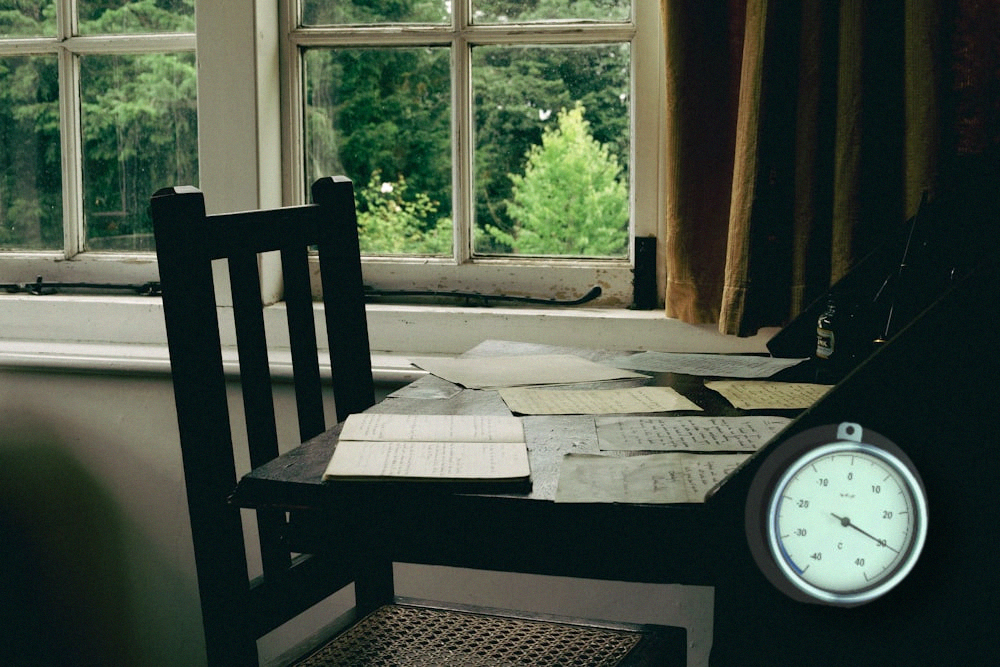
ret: 30
